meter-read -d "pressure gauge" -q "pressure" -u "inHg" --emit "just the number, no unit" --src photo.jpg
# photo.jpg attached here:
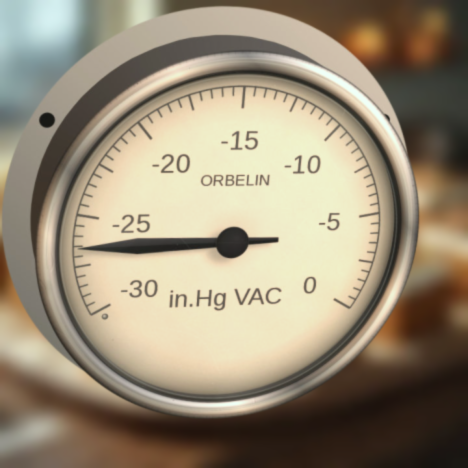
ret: -26.5
